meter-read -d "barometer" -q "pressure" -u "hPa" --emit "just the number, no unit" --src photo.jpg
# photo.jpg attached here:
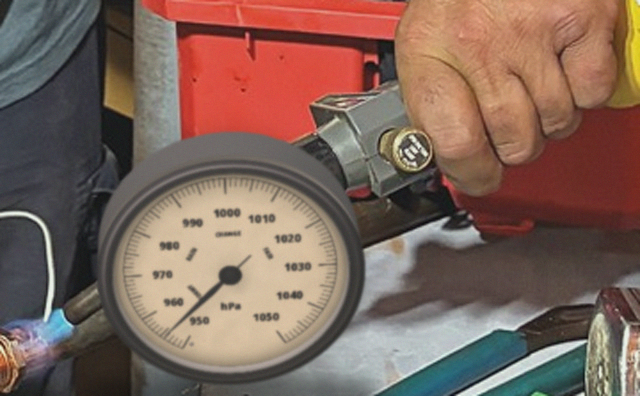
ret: 955
